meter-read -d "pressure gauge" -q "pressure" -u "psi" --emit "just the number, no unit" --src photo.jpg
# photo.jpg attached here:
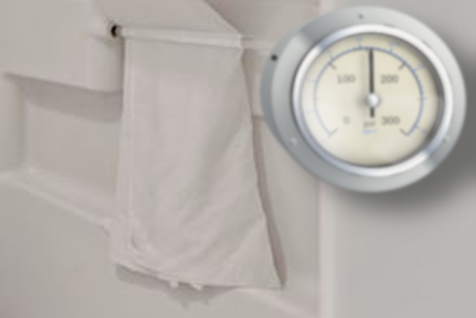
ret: 150
